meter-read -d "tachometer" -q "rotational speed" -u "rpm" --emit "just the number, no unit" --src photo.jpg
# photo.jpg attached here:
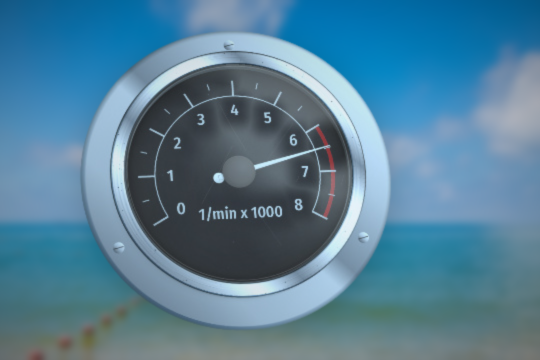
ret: 6500
